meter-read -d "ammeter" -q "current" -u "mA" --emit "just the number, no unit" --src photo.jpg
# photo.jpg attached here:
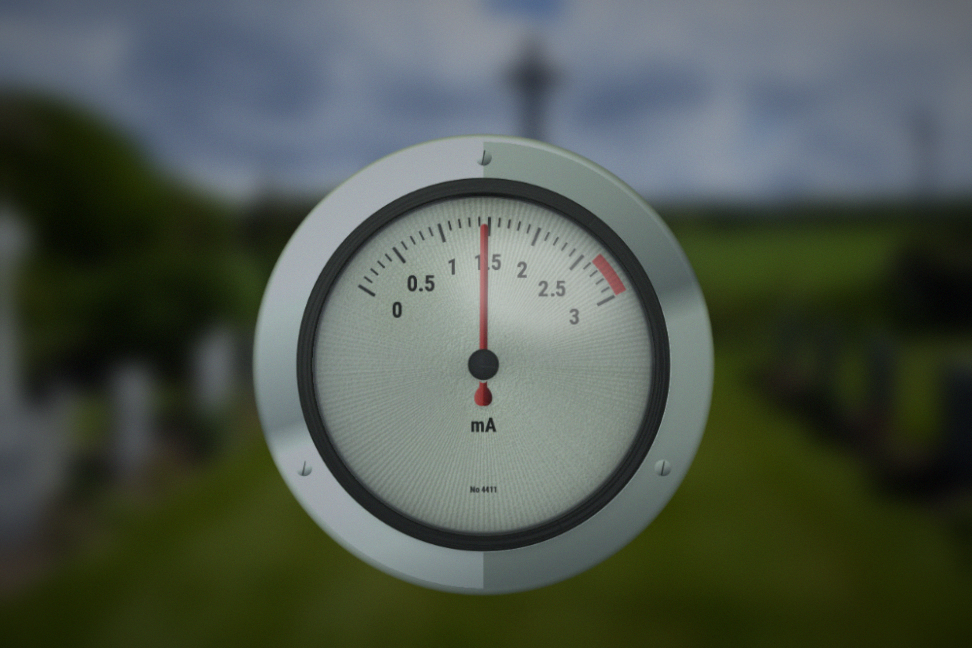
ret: 1.45
